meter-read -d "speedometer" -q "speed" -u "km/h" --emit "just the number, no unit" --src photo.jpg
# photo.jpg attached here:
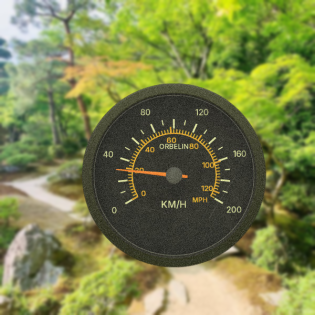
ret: 30
